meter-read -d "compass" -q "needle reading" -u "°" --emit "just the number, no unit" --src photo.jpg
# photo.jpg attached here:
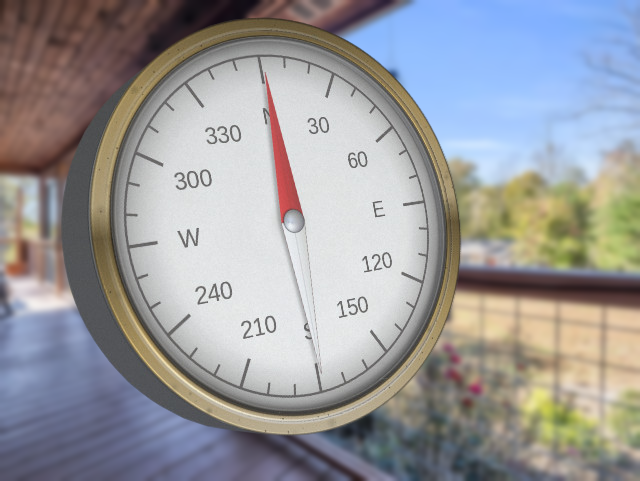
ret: 0
